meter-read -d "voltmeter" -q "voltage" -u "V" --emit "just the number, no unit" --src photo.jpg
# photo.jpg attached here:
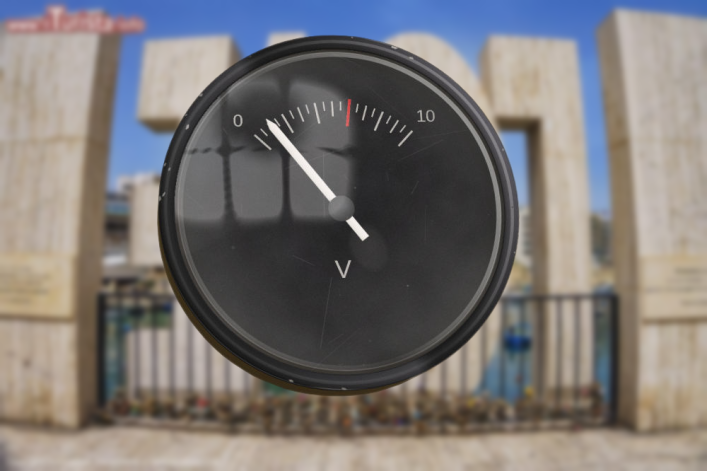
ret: 1
